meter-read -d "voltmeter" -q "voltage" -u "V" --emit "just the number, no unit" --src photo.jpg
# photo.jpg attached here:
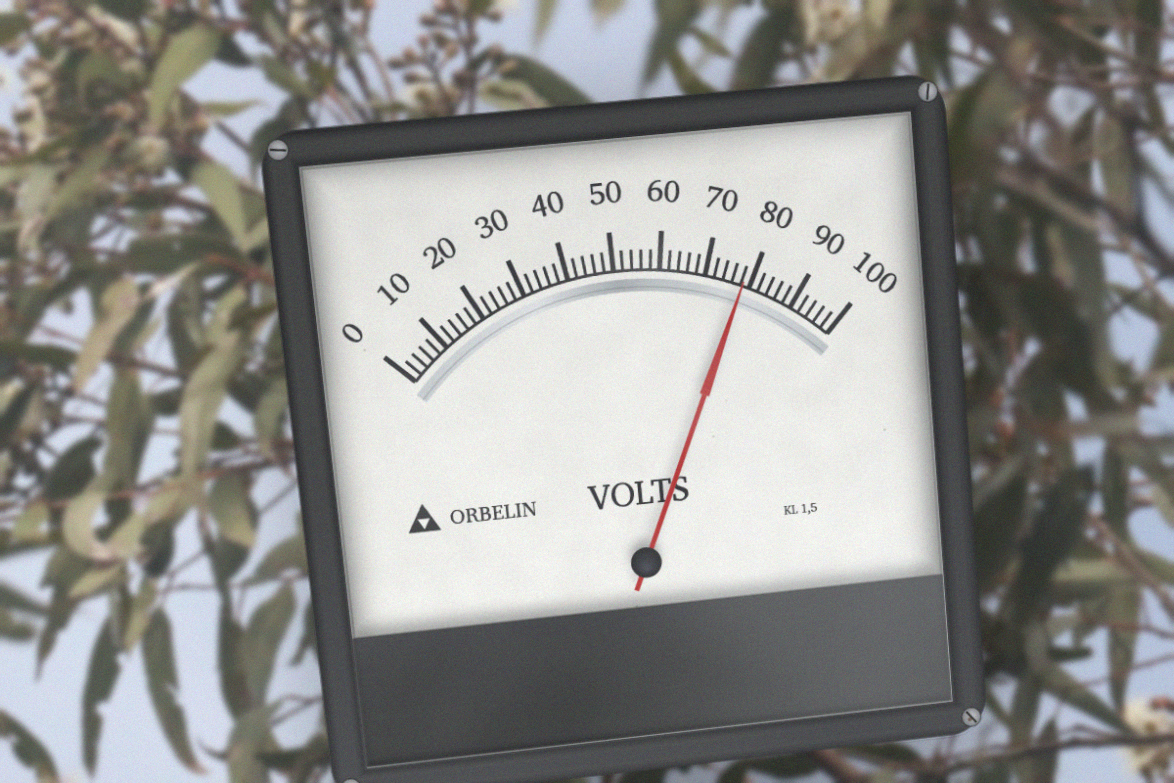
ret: 78
